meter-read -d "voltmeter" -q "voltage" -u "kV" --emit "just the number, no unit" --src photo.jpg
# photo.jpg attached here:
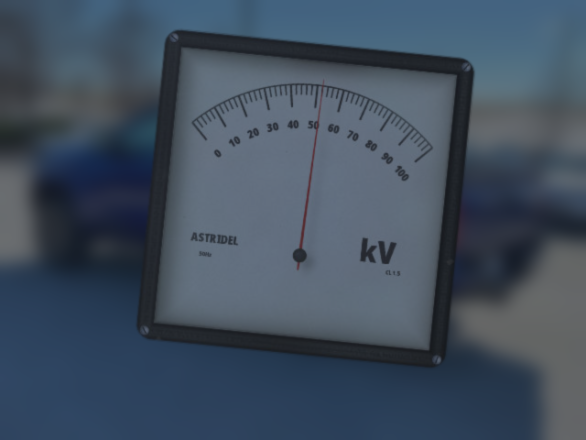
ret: 52
